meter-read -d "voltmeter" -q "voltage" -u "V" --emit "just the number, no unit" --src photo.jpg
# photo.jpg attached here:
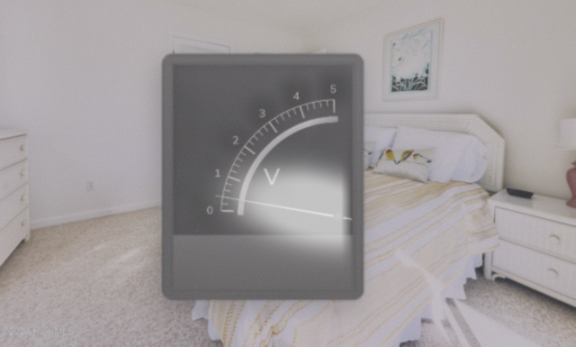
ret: 0.4
